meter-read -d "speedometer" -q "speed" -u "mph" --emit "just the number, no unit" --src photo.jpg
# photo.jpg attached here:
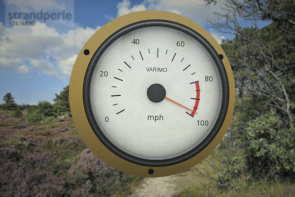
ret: 97.5
